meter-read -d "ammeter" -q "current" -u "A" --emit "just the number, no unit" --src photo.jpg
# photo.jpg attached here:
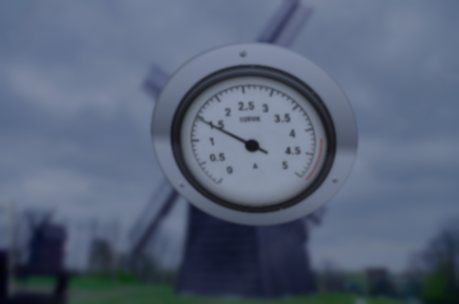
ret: 1.5
